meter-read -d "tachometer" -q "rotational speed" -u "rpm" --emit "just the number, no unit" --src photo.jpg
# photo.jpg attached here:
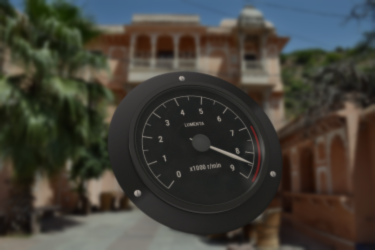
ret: 8500
